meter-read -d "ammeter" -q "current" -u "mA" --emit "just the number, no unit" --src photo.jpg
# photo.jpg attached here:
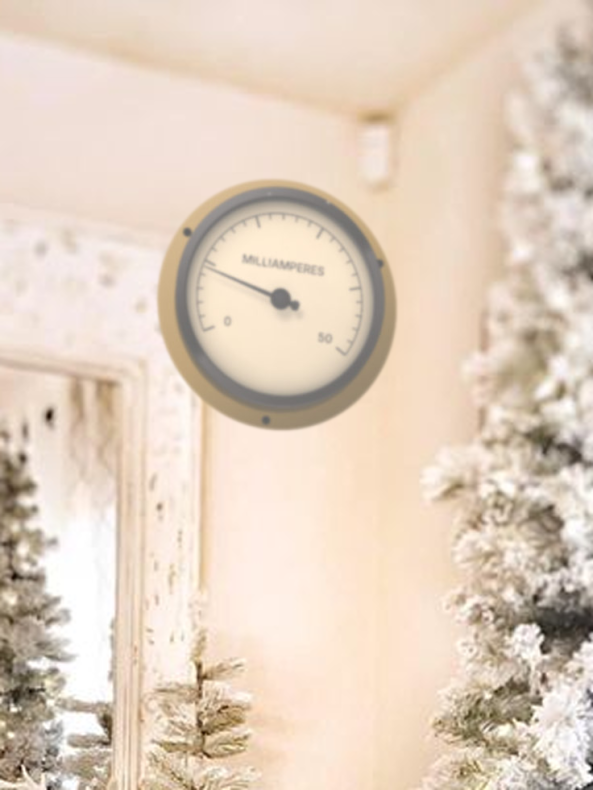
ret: 9
